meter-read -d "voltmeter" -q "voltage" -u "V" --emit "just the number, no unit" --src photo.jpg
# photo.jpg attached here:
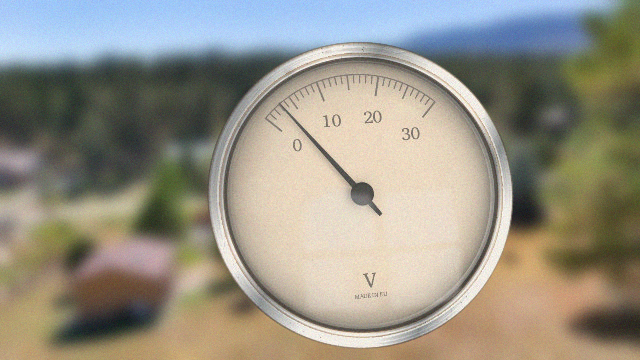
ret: 3
